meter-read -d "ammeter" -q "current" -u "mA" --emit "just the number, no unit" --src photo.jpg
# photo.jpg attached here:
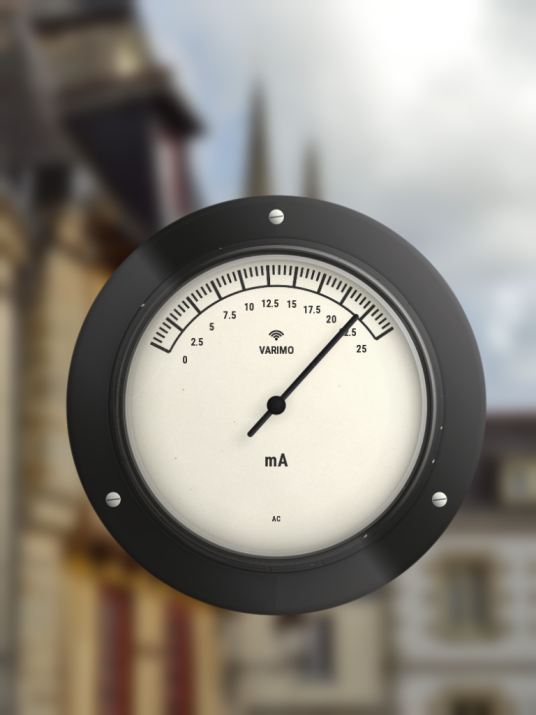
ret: 22
